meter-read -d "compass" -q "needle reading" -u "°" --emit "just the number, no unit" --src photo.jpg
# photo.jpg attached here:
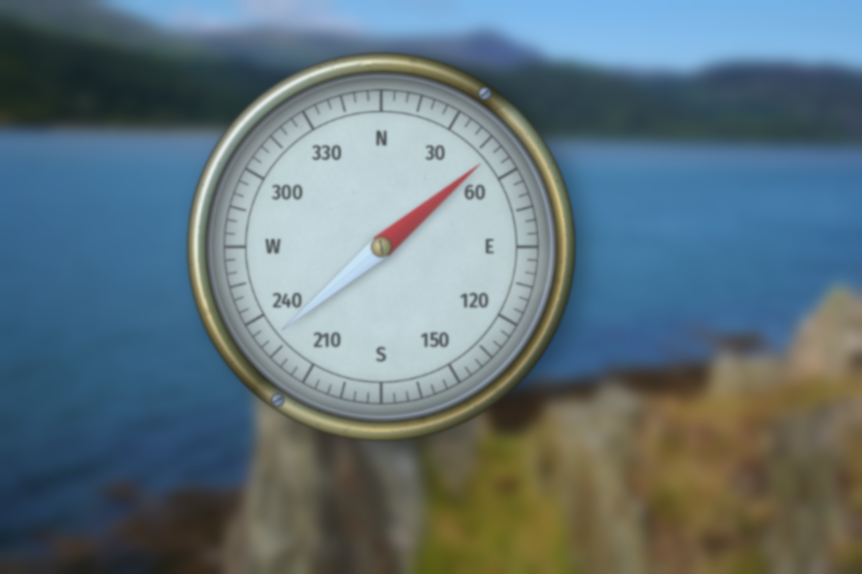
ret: 50
